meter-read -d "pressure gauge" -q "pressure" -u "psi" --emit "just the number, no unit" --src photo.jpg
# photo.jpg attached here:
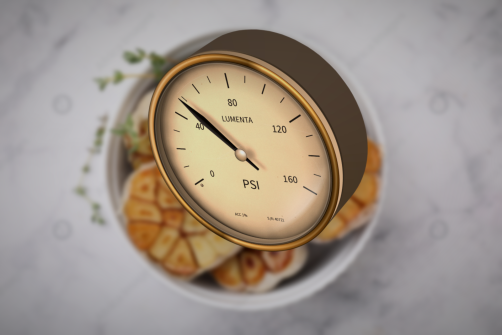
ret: 50
